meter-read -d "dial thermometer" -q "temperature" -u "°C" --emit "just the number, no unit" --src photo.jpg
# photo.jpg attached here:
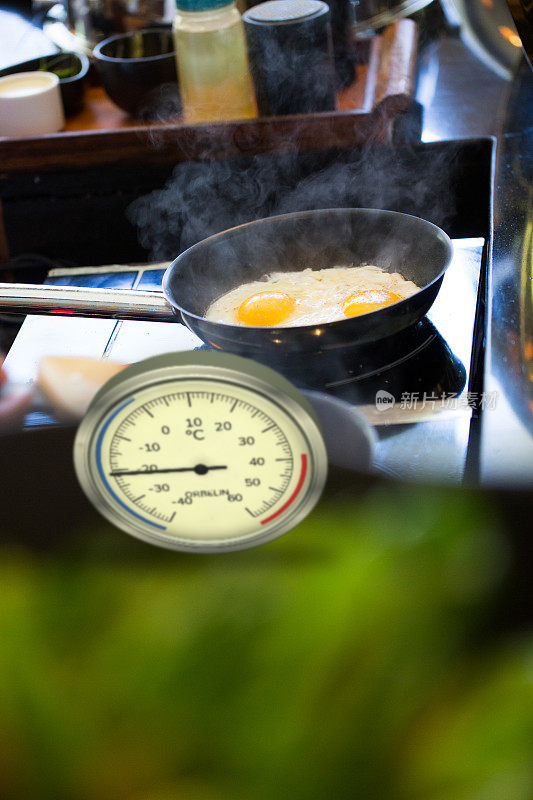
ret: -20
